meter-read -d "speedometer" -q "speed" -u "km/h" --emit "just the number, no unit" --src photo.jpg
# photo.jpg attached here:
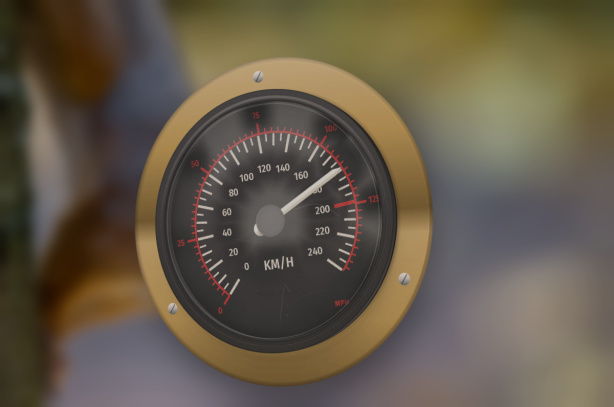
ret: 180
